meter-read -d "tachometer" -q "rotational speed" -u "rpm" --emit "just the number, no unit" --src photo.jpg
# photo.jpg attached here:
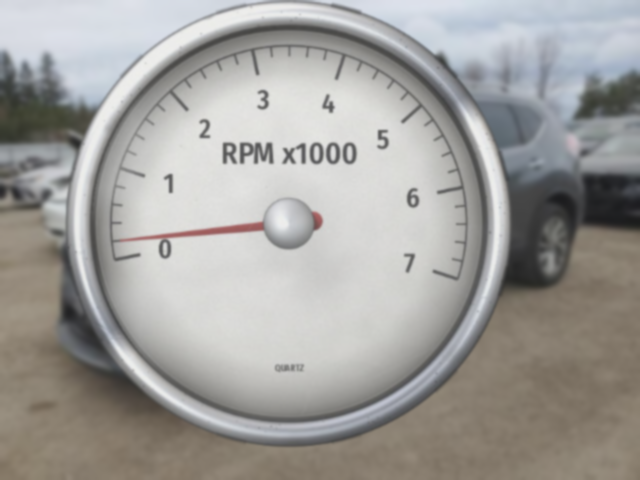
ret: 200
